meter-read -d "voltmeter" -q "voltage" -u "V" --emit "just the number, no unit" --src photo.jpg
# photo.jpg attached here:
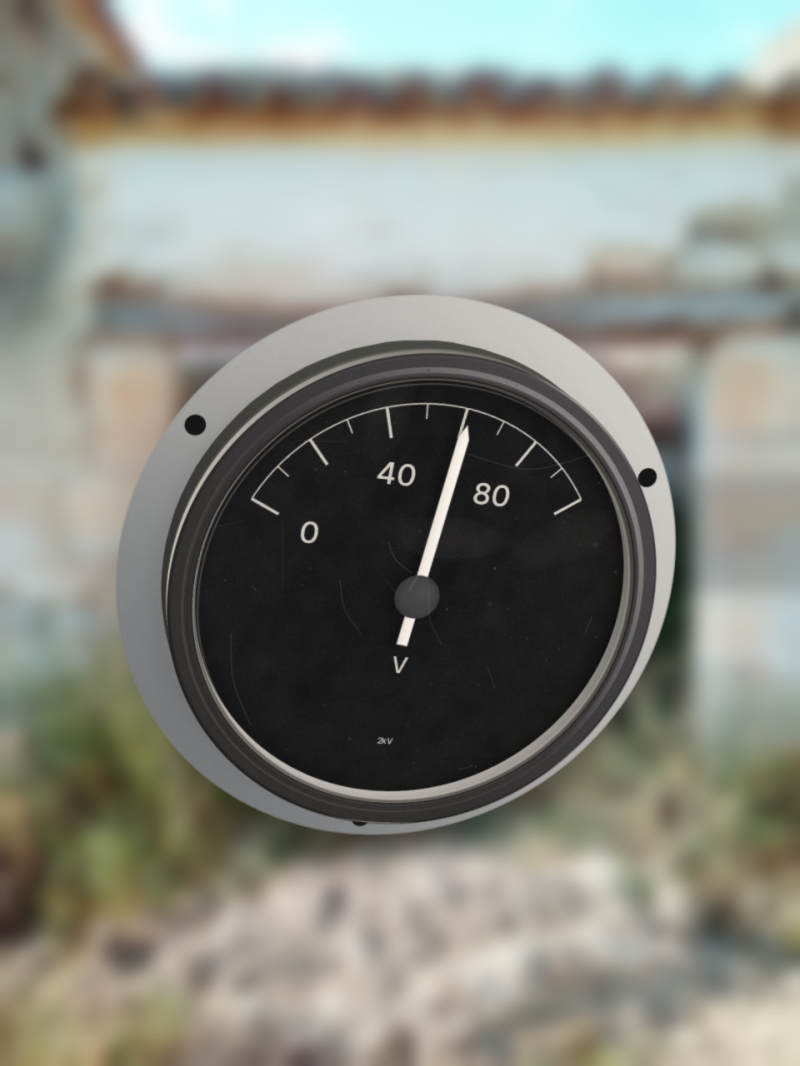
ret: 60
